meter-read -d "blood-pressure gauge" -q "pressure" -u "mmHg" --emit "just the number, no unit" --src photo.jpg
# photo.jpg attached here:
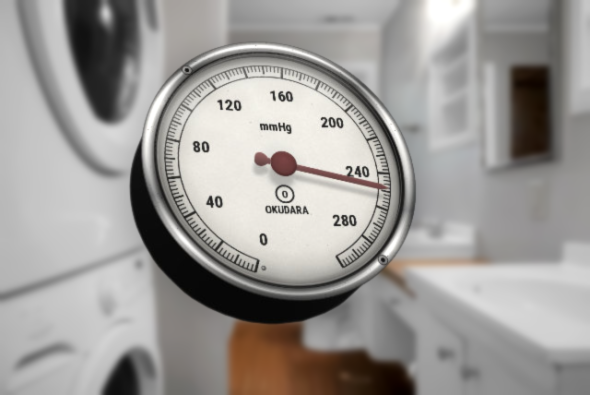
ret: 250
